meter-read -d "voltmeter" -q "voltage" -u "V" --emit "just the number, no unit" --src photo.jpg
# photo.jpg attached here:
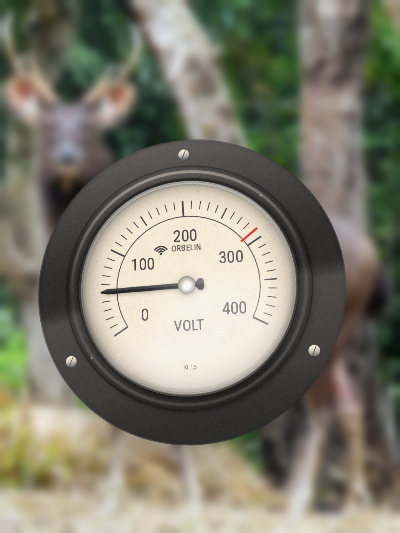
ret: 50
